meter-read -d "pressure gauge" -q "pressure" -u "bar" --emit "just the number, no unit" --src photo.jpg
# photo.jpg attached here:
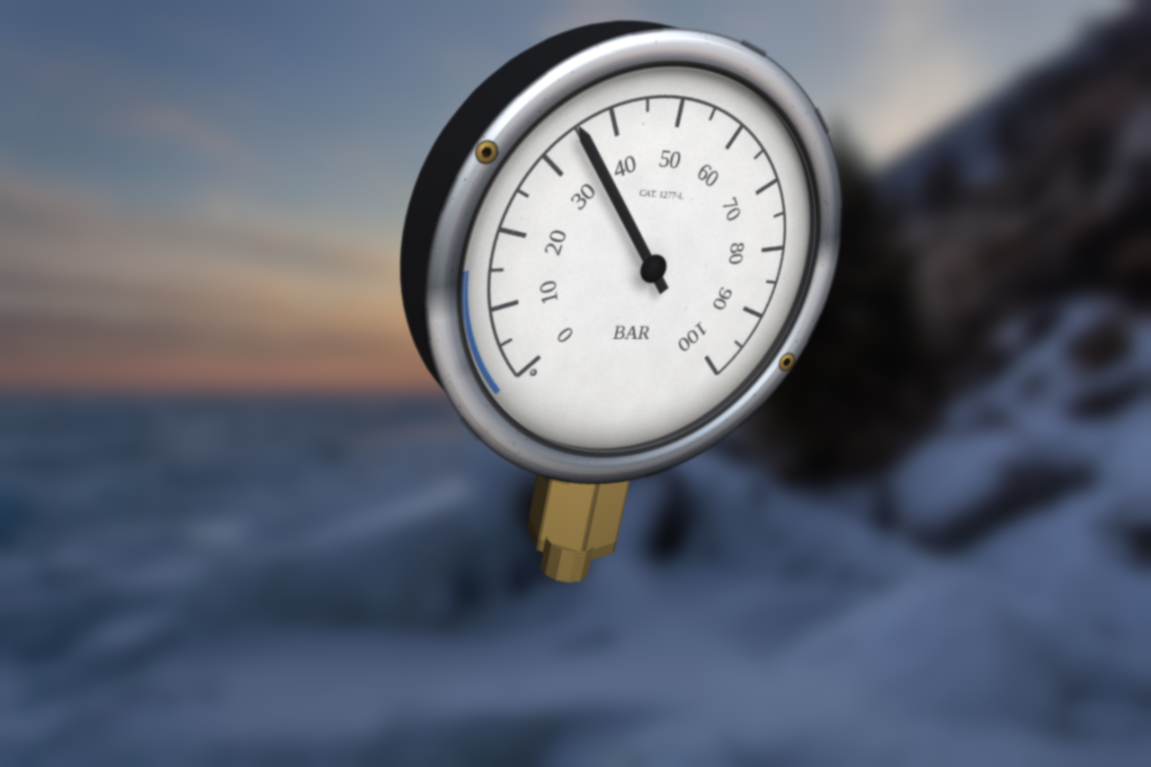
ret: 35
